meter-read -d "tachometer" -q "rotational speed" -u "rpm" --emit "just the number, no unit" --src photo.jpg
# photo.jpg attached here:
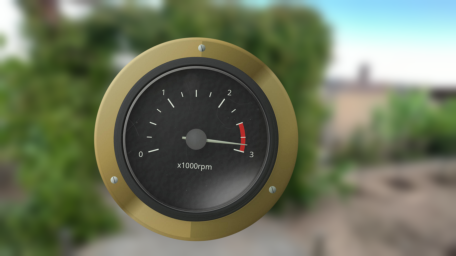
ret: 2875
